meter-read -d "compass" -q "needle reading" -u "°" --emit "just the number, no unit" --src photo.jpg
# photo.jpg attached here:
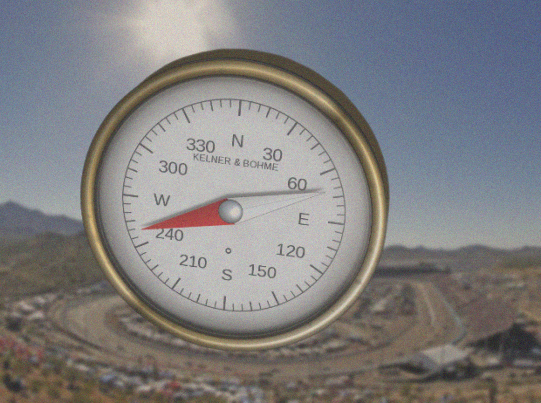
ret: 250
